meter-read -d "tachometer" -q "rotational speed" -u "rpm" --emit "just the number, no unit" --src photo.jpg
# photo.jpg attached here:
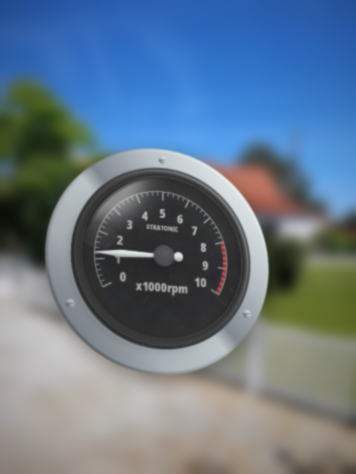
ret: 1200
